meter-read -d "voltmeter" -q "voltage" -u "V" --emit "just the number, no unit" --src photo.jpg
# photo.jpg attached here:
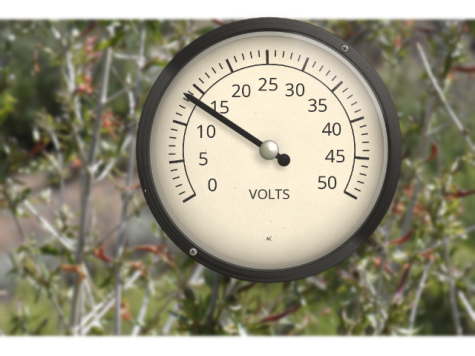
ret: 13.5
